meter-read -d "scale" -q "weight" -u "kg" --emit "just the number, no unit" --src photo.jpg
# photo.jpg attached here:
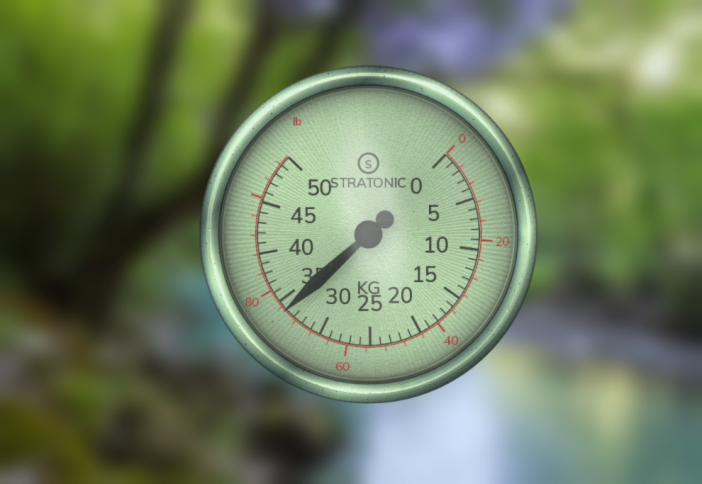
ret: 34
